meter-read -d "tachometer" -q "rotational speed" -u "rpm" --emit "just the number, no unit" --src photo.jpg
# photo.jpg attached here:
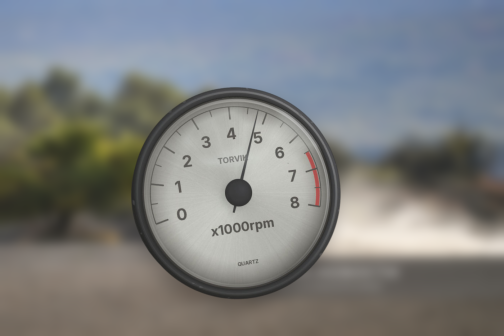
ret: 4750
